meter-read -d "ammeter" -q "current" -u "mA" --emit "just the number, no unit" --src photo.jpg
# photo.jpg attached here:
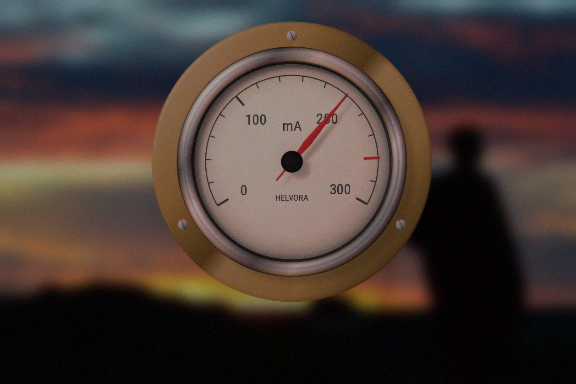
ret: 200
